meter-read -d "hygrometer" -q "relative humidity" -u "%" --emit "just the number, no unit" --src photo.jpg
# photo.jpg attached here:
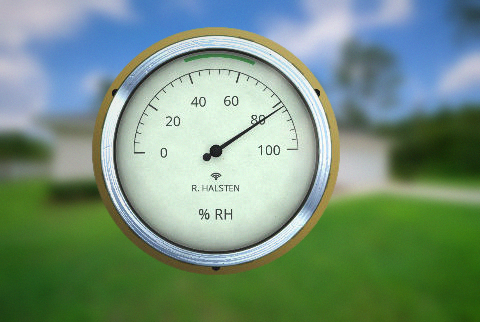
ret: 82
